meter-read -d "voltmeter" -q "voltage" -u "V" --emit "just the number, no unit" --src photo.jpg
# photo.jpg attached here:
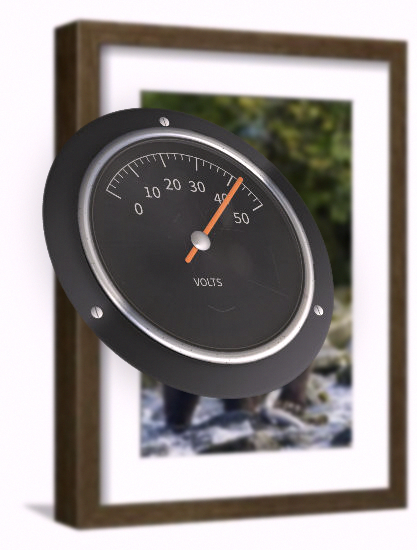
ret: 42
